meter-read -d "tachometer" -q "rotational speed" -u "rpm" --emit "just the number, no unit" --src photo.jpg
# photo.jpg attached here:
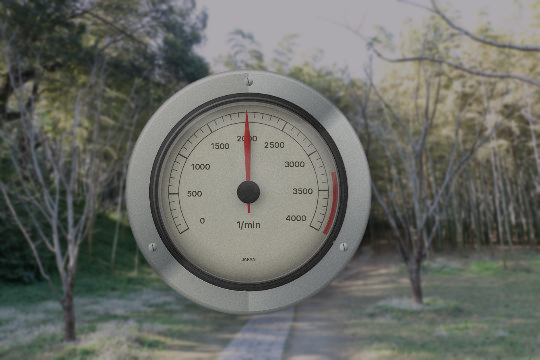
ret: 2000
